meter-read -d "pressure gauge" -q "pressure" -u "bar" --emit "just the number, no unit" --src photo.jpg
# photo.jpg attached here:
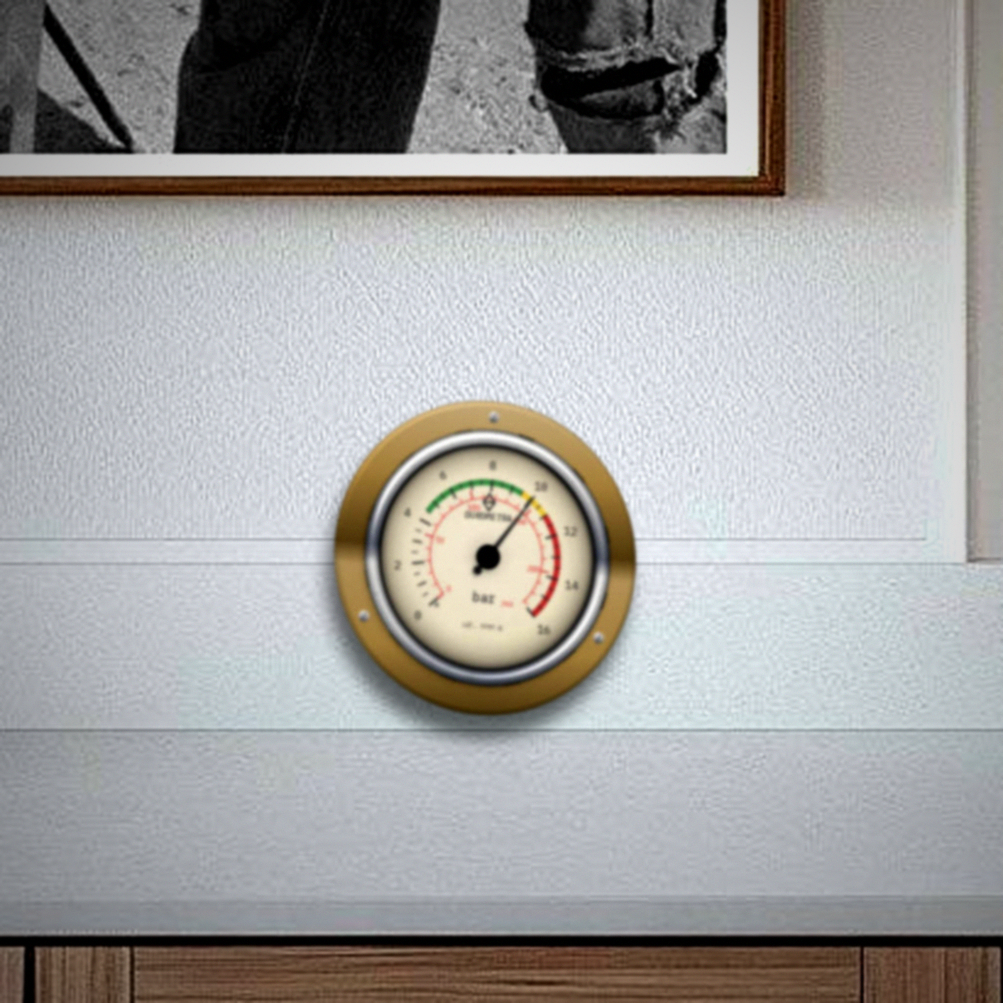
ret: 10
